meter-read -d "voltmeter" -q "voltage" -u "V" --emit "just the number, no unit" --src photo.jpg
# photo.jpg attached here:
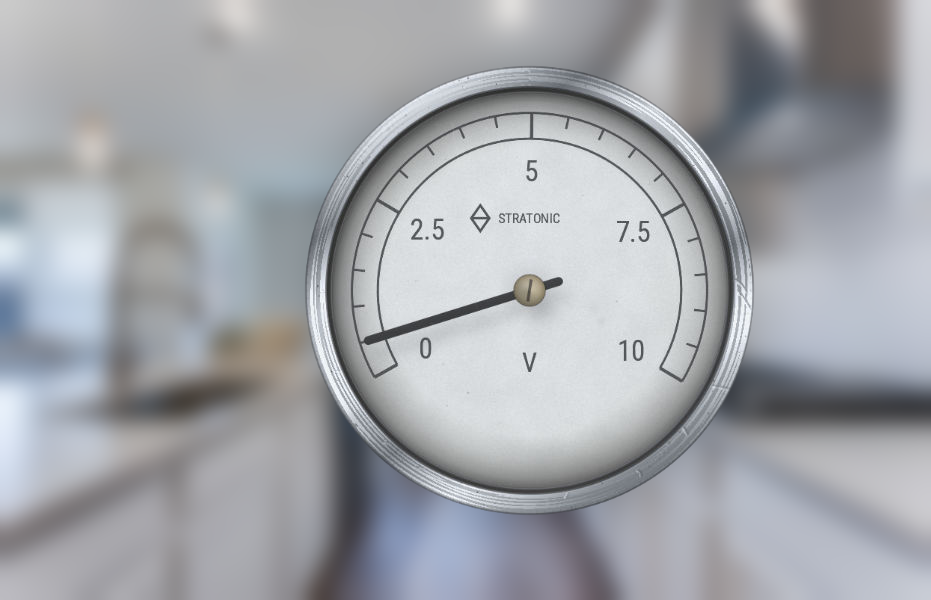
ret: 0.5
